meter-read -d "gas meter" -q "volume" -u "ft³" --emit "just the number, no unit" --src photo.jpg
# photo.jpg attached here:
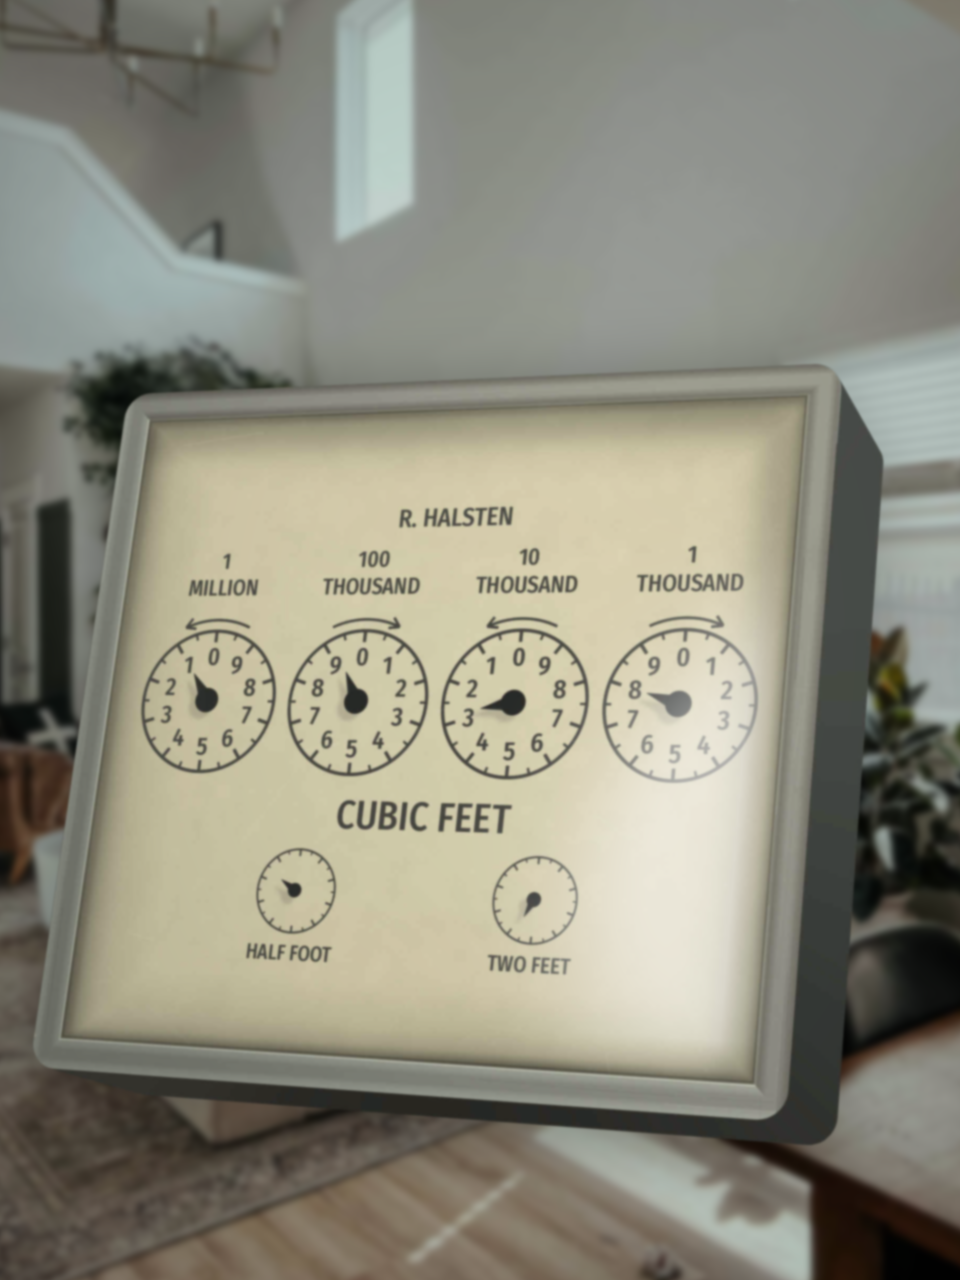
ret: 92800
